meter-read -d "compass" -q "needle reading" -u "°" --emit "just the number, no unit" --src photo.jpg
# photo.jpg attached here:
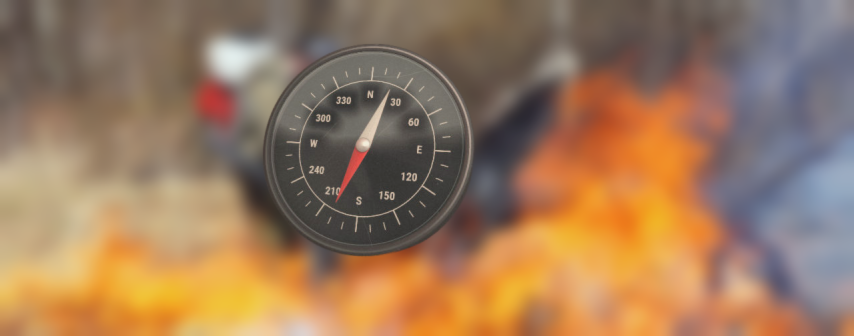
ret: 200
